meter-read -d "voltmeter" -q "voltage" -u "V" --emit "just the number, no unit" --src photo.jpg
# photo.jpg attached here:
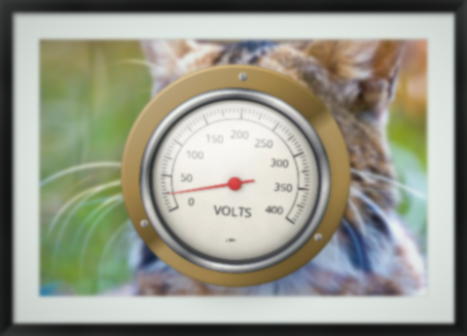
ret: 25
